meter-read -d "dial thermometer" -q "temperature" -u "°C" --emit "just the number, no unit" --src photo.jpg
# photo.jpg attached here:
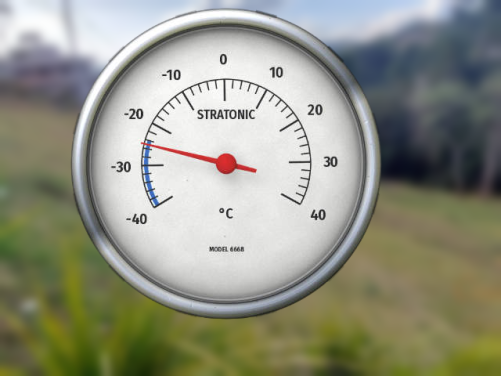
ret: -25
